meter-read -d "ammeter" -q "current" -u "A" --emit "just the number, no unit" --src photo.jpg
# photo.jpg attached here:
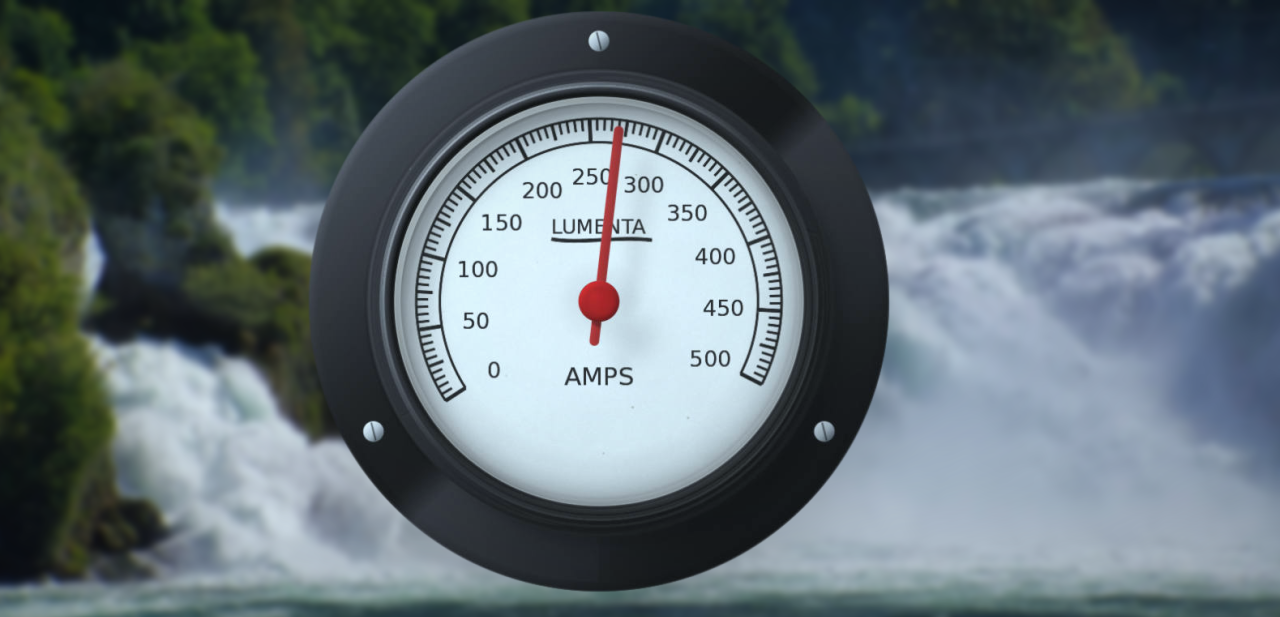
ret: 270
